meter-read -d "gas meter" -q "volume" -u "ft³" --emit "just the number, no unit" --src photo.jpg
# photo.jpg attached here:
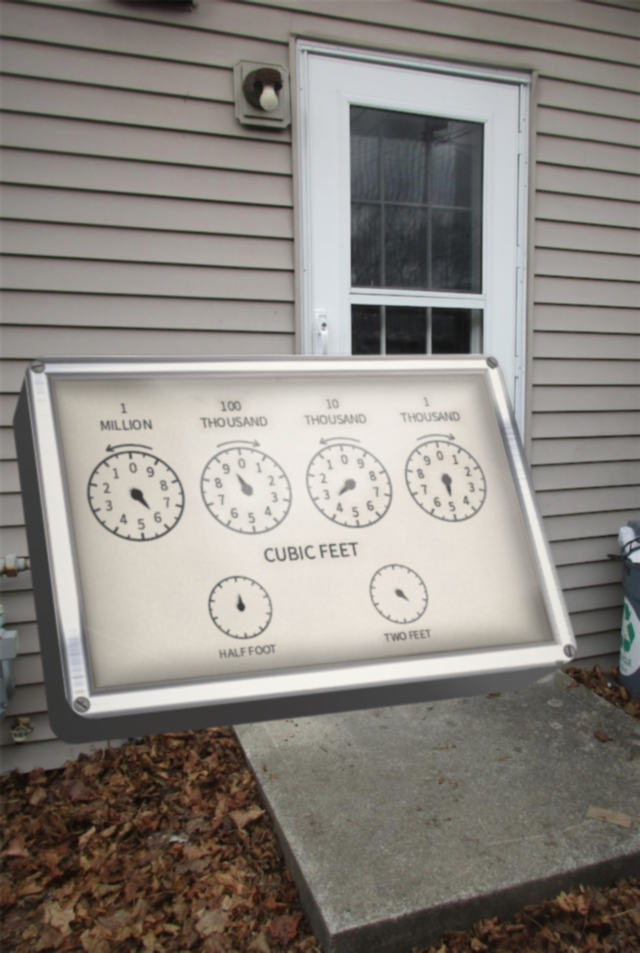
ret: 593500
